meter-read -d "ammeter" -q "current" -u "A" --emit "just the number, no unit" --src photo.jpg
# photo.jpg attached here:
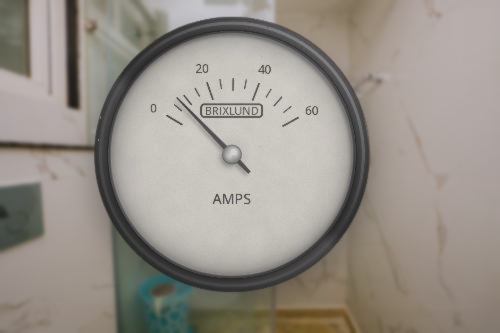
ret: 7.5
